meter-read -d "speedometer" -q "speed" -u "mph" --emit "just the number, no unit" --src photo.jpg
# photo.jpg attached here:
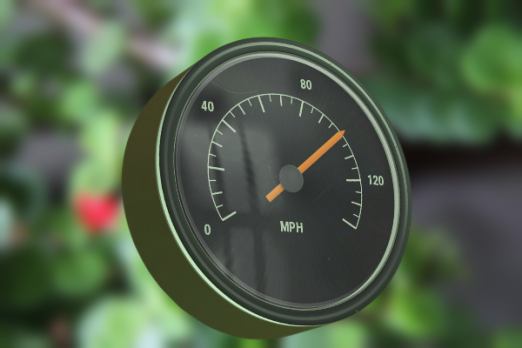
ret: 100
